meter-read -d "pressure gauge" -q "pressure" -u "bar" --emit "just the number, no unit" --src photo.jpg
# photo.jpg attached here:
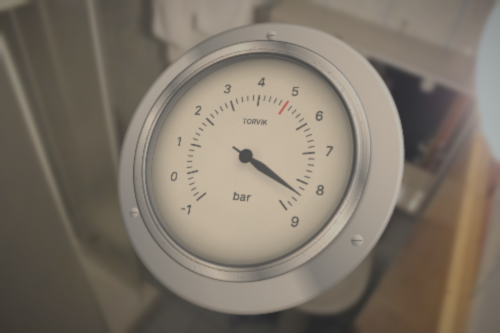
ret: 8.4
